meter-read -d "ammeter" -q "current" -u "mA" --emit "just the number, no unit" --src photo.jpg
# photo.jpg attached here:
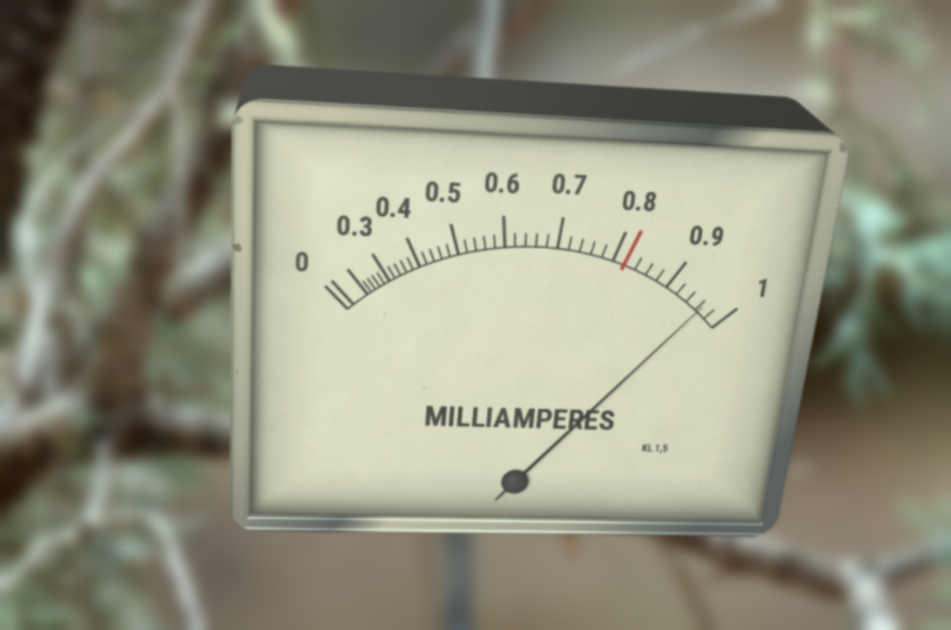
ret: 0.96
